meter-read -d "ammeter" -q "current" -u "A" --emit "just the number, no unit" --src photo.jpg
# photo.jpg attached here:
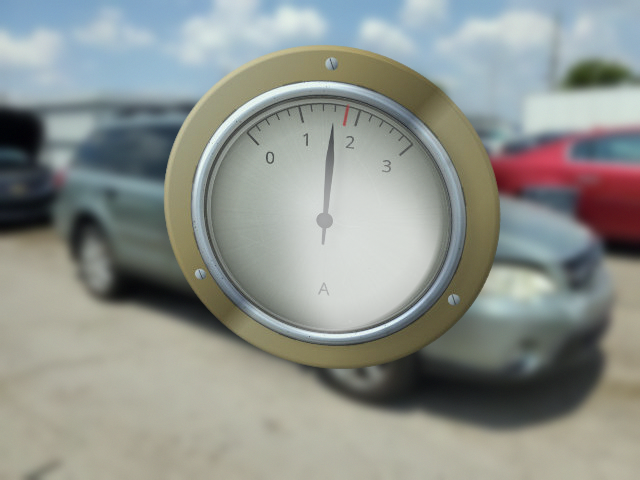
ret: 1.6
